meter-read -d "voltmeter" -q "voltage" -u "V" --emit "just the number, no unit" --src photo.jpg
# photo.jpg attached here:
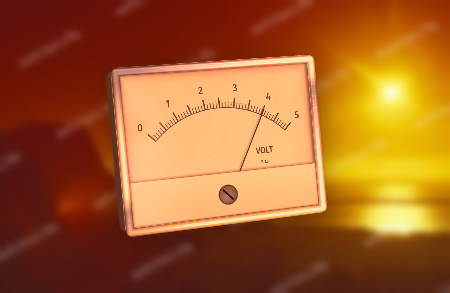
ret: 4
